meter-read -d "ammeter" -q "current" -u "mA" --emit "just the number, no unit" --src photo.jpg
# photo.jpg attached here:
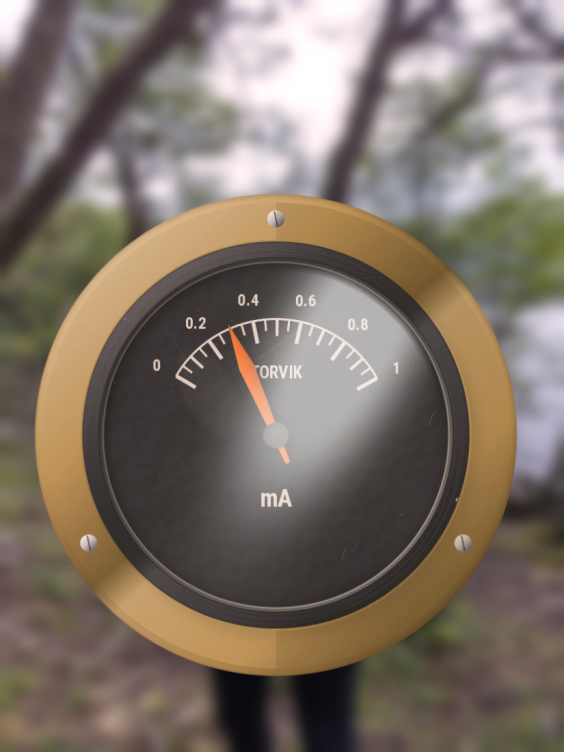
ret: 0.3
